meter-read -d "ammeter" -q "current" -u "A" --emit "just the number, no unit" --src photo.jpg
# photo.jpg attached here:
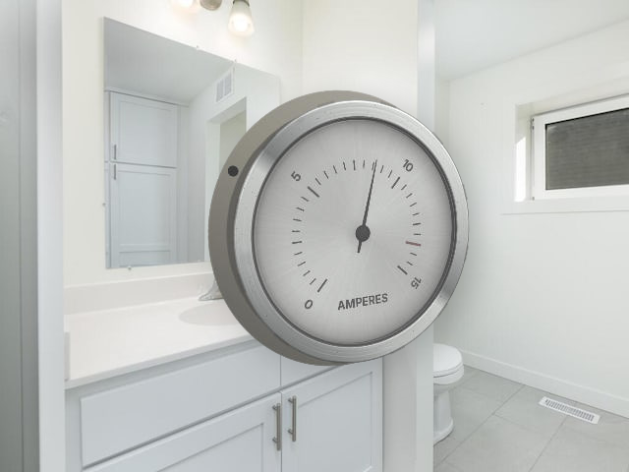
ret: 8.5
